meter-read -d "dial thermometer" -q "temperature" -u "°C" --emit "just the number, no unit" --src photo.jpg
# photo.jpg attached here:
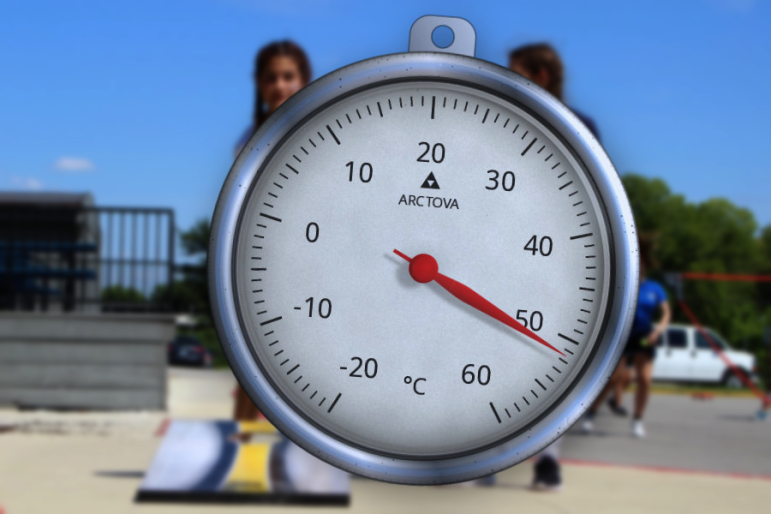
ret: 51.5
